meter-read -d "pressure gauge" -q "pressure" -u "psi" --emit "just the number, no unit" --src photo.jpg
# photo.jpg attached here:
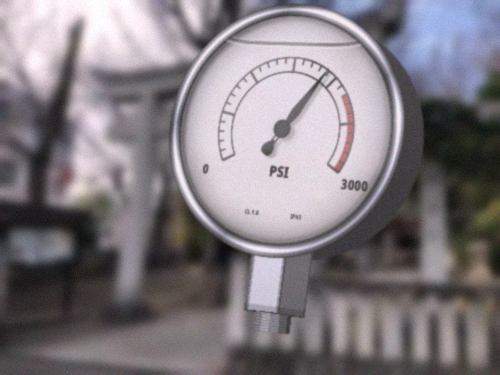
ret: 1900
